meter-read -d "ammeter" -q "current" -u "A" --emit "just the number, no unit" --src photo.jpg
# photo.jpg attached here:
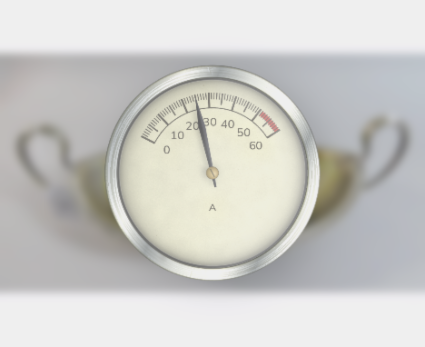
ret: 25
